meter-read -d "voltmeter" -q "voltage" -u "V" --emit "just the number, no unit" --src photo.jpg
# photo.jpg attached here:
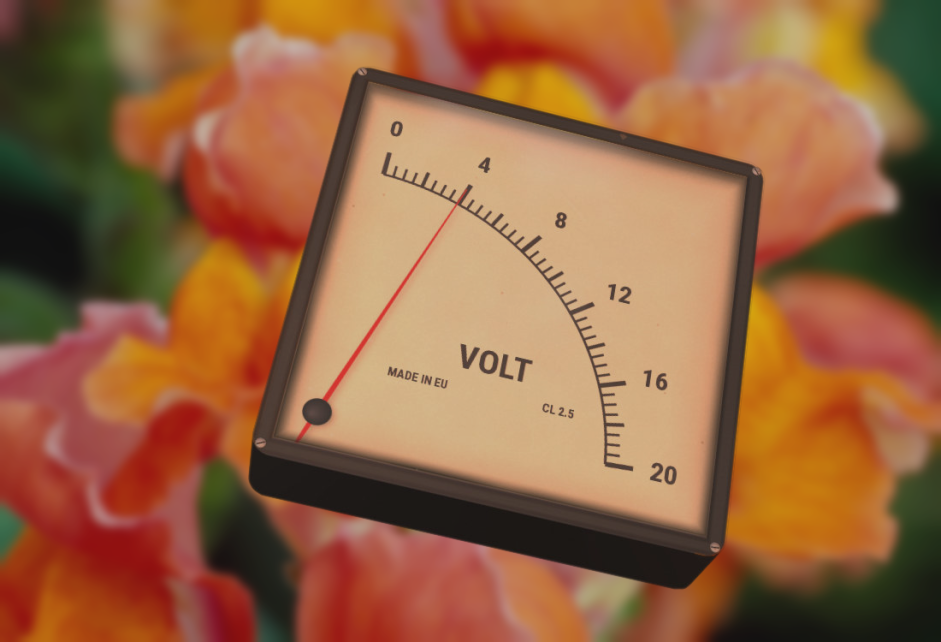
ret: 4
